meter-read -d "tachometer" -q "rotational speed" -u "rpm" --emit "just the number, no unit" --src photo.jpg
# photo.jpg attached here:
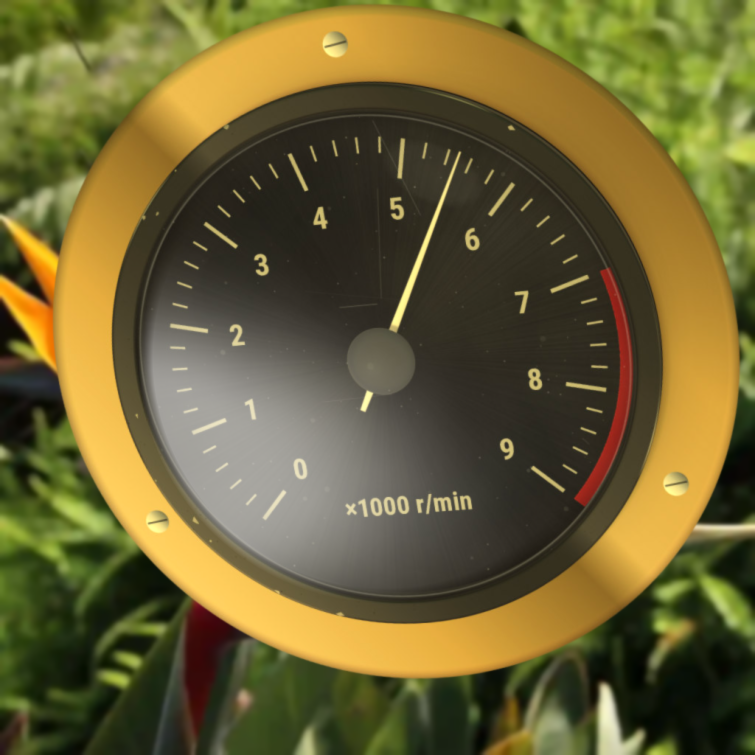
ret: 5500
